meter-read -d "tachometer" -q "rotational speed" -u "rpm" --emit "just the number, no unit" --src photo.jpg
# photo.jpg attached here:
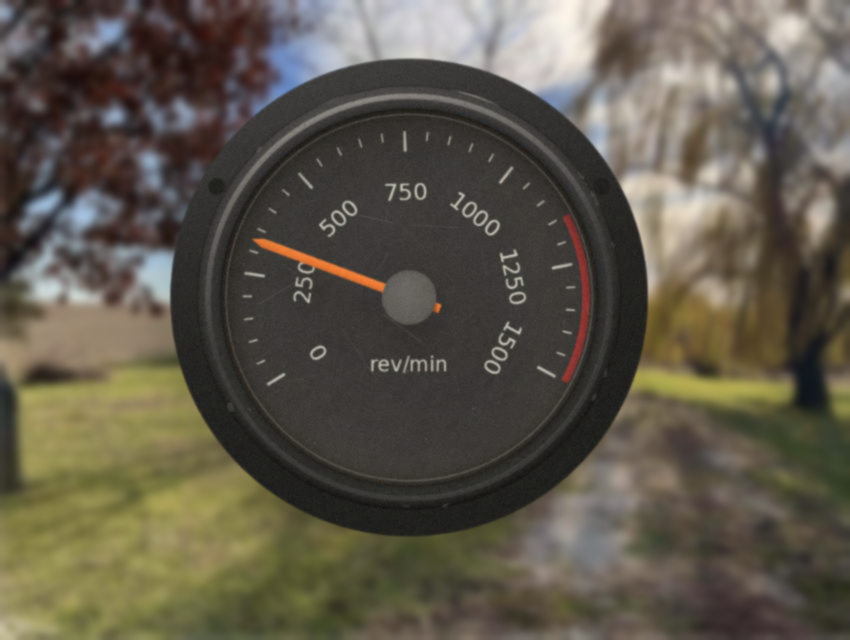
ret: 325
